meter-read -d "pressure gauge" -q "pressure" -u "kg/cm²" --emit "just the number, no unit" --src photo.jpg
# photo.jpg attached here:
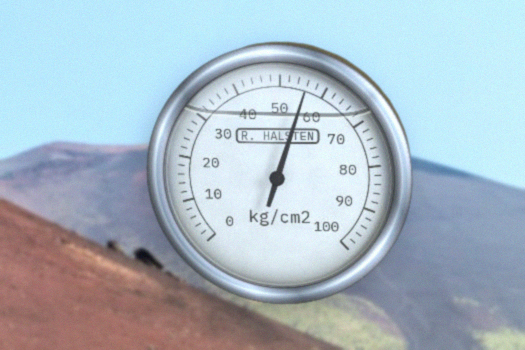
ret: 56
